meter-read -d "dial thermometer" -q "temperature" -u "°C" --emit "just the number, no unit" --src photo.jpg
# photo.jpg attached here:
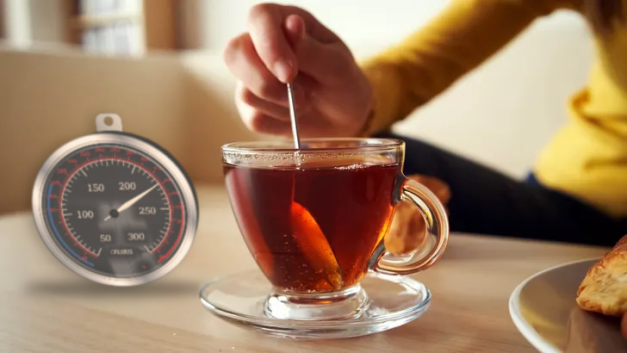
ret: 225
